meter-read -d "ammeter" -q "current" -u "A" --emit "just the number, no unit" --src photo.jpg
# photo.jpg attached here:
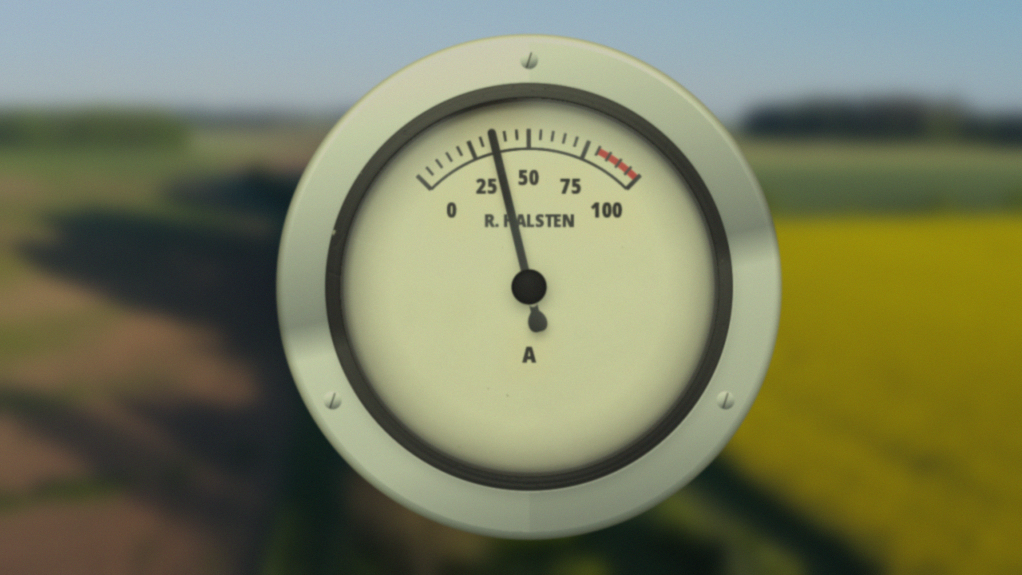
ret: 35
